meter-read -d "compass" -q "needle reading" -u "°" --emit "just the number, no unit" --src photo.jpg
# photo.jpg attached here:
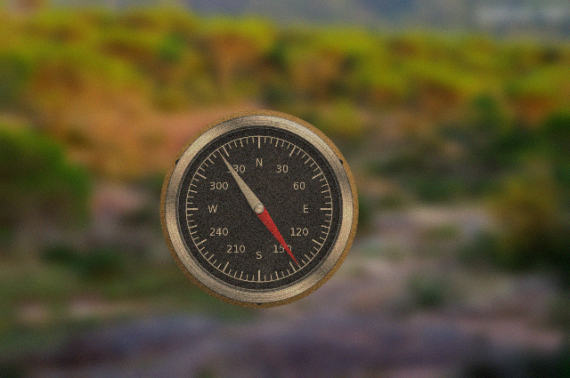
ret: 145
